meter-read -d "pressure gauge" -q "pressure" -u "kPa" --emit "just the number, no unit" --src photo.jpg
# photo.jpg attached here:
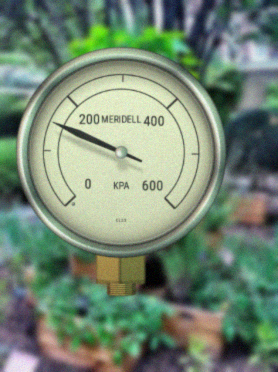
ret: 150
